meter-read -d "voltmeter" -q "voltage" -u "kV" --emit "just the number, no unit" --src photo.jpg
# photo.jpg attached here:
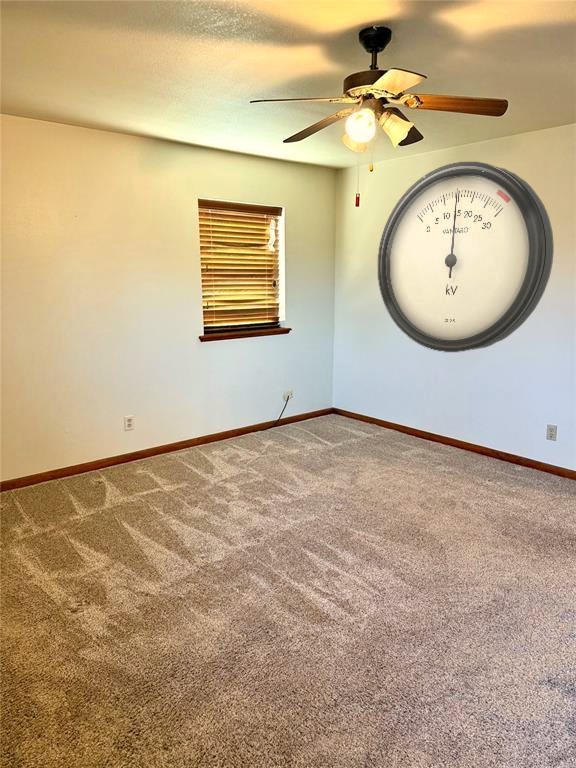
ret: 15
